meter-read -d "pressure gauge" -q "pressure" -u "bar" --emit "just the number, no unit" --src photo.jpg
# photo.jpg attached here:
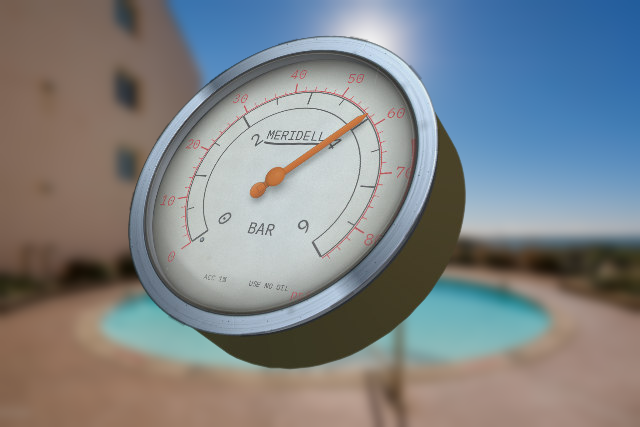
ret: 4
